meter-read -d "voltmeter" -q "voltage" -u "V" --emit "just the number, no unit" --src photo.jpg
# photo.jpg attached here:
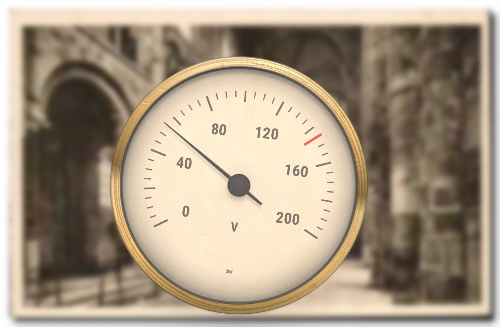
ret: 55
